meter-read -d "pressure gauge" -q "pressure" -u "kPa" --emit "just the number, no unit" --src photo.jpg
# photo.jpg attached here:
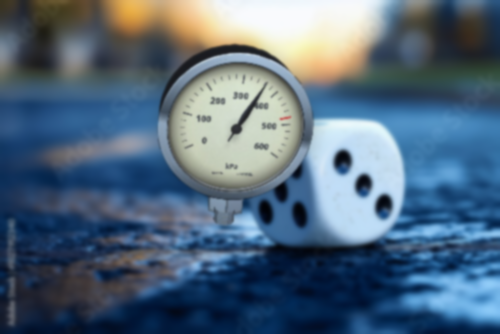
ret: 360
